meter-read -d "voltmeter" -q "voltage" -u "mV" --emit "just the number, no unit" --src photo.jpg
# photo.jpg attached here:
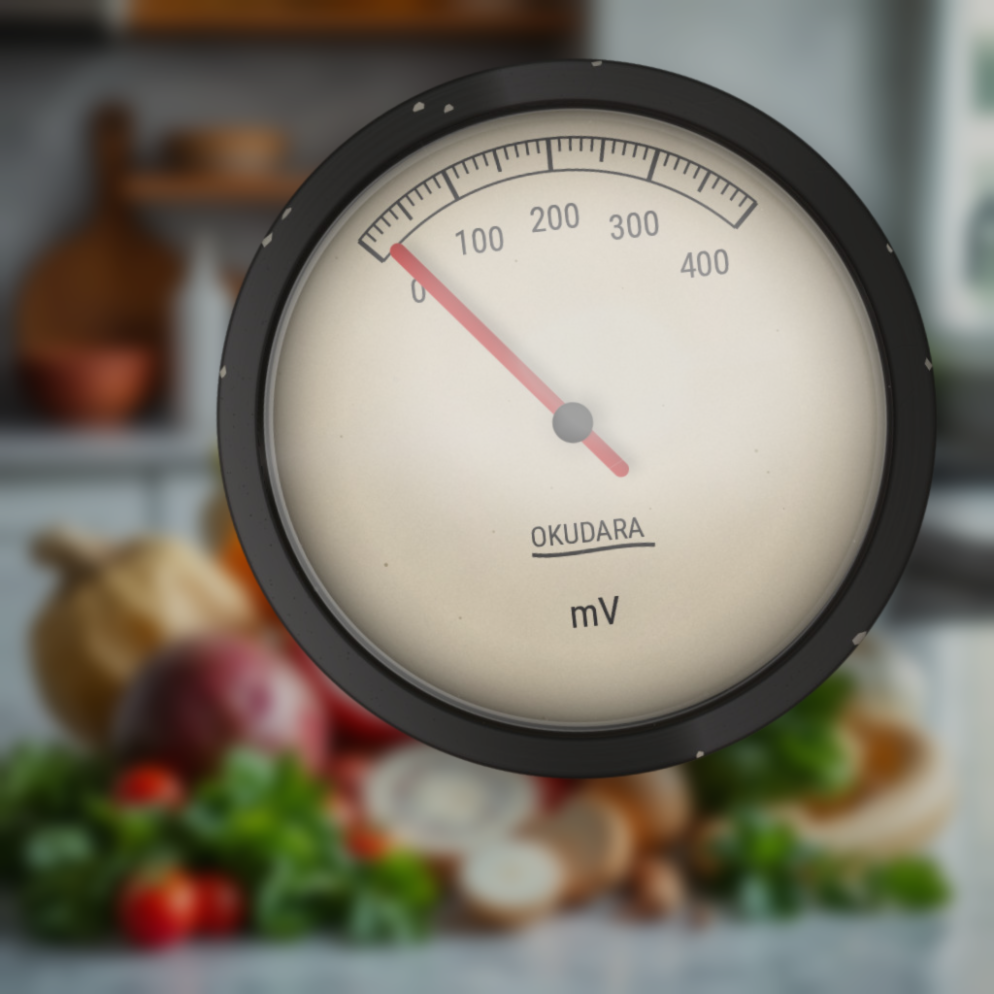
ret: 20
